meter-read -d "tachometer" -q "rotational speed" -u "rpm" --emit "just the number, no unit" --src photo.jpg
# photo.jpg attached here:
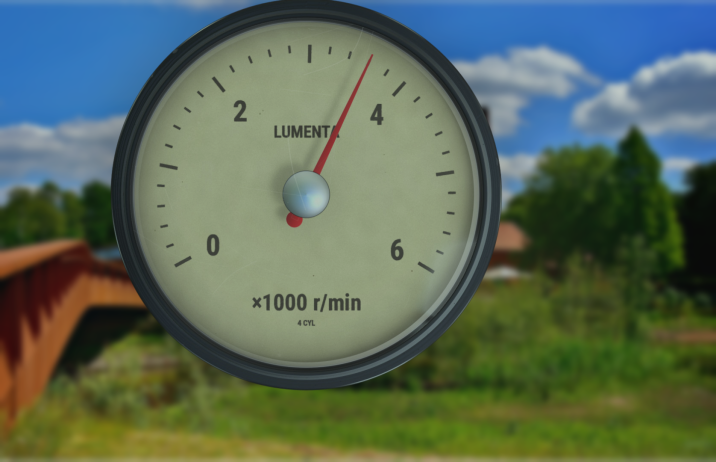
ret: 3600
